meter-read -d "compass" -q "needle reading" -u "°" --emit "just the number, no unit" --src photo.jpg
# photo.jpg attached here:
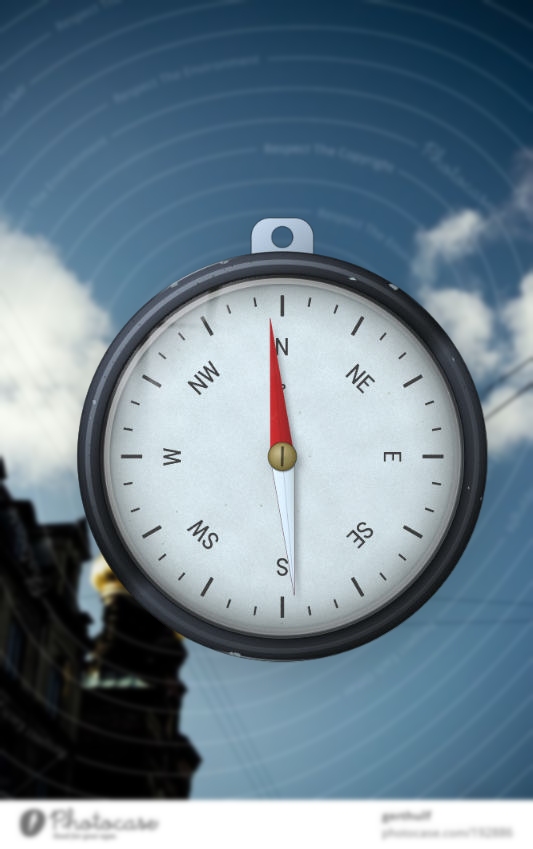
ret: 355
